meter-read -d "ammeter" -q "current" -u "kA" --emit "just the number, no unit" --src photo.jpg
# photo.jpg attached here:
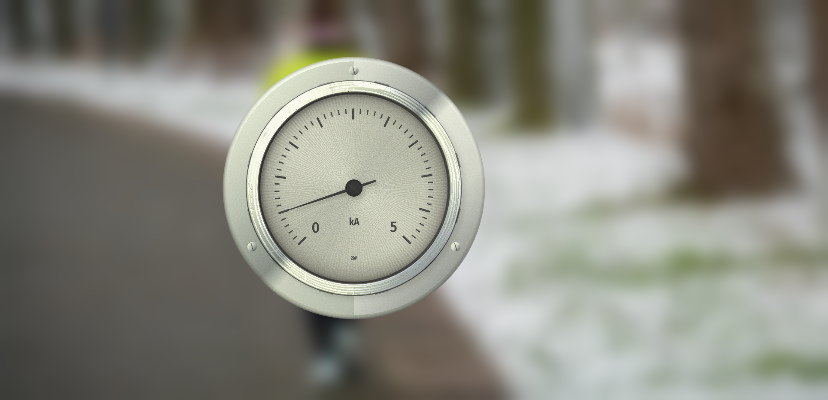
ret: 0.5
